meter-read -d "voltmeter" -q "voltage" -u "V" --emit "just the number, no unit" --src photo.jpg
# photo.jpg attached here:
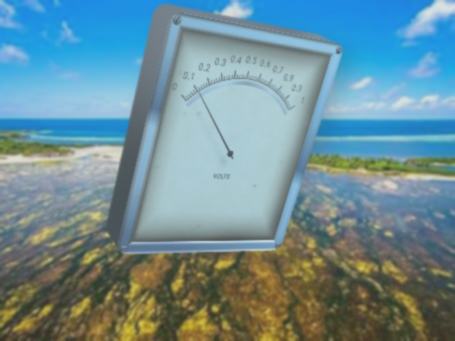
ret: 0.1
